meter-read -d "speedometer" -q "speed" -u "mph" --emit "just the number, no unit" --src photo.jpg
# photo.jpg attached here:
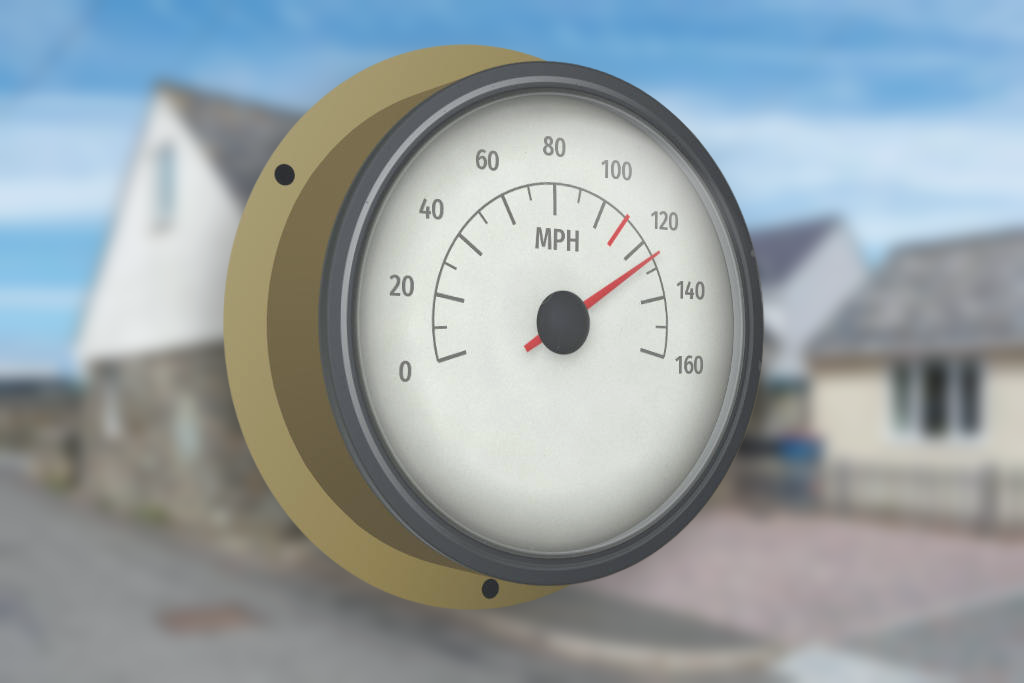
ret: 125
